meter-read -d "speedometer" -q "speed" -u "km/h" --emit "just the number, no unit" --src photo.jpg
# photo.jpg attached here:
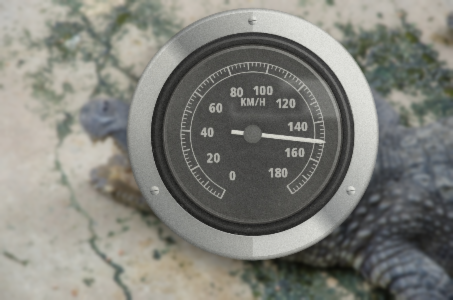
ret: 150
